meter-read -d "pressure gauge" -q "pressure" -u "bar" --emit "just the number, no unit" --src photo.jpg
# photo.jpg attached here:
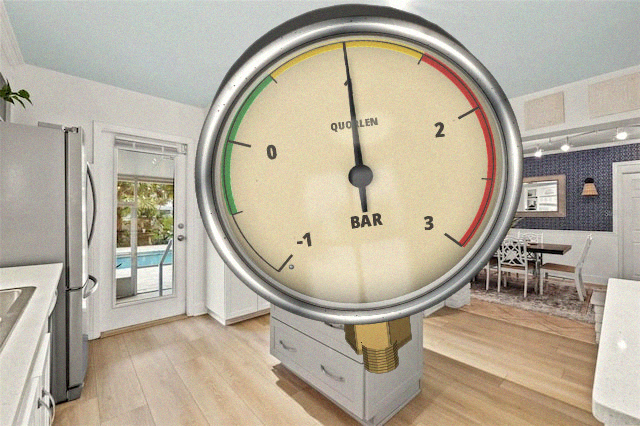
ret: 1
